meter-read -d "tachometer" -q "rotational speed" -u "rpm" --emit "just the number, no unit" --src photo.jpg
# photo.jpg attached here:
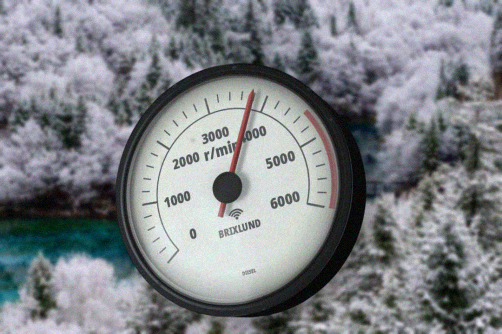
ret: 3800
